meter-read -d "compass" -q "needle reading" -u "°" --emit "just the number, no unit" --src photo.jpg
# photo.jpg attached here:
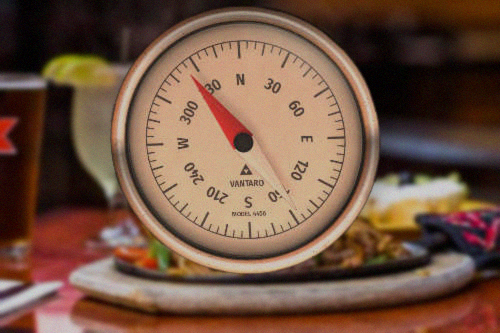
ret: 325
